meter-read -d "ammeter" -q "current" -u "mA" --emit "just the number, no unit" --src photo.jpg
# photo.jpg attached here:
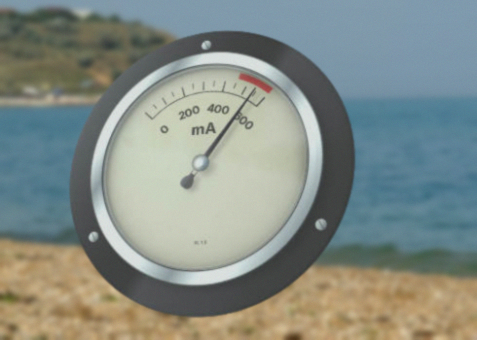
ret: 550
